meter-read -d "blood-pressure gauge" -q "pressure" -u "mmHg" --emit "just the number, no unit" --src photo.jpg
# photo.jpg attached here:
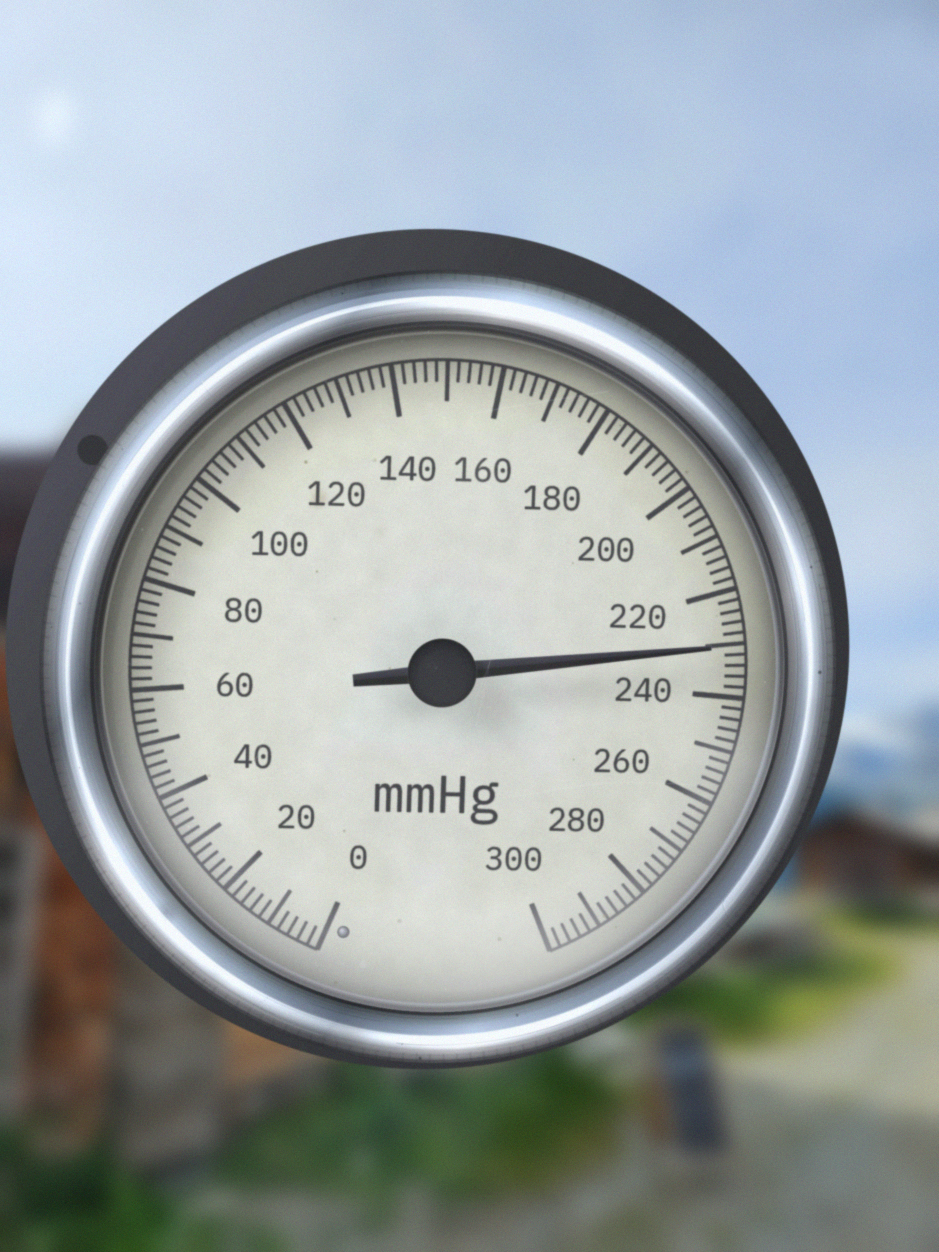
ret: 230
